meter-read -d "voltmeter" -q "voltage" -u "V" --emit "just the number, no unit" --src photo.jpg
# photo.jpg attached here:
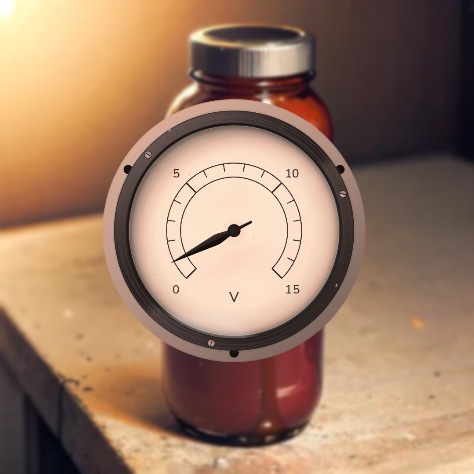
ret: 1
